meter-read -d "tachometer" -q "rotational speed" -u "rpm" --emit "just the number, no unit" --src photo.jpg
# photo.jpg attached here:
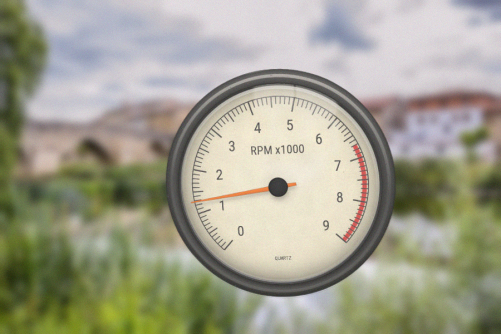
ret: 1300
